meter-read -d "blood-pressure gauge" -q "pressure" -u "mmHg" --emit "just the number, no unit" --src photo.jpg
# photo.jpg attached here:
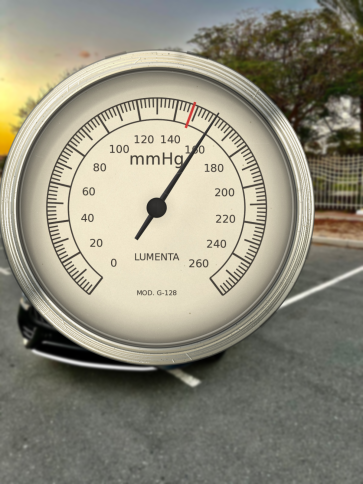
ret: 160
